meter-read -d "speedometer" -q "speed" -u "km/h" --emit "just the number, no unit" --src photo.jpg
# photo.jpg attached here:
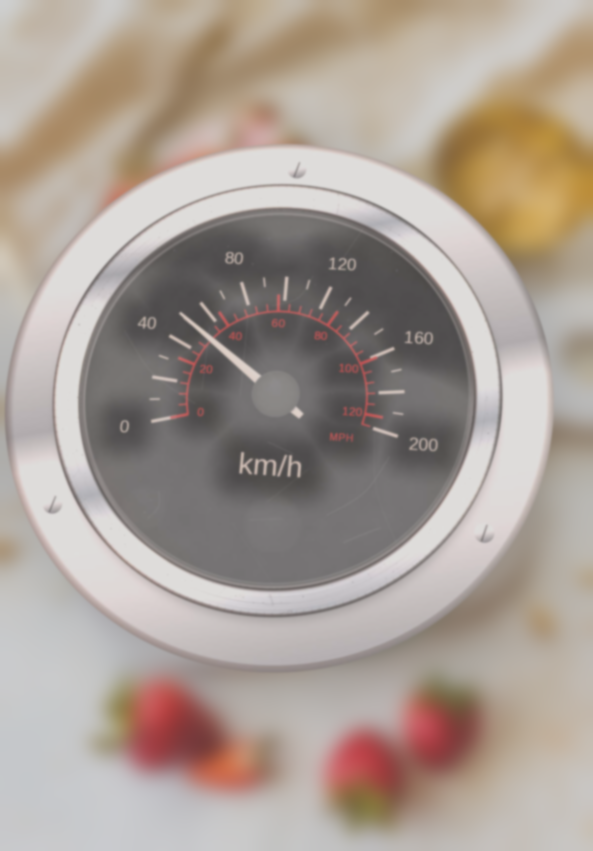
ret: 50
